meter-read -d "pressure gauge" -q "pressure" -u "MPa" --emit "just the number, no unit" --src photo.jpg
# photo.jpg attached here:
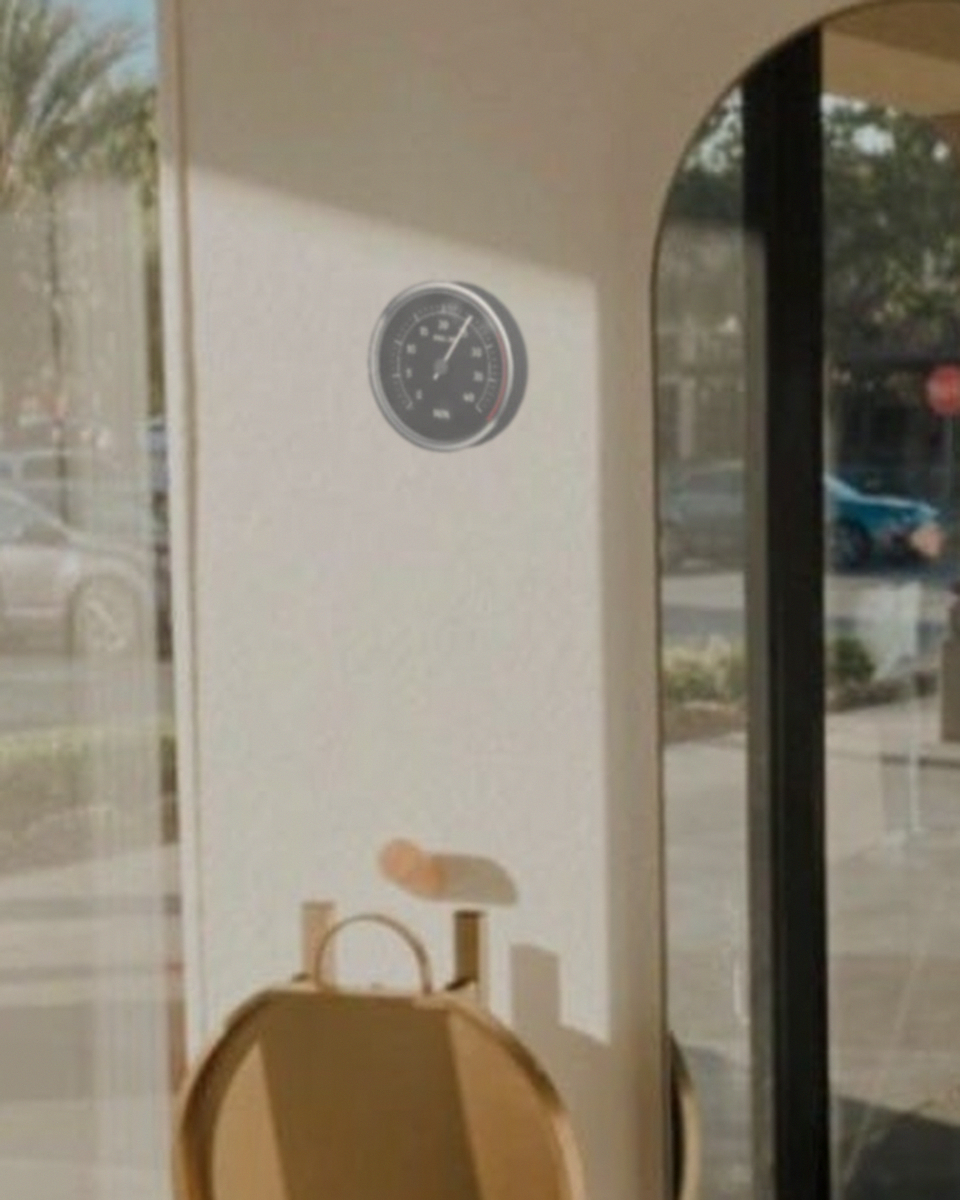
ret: 25
